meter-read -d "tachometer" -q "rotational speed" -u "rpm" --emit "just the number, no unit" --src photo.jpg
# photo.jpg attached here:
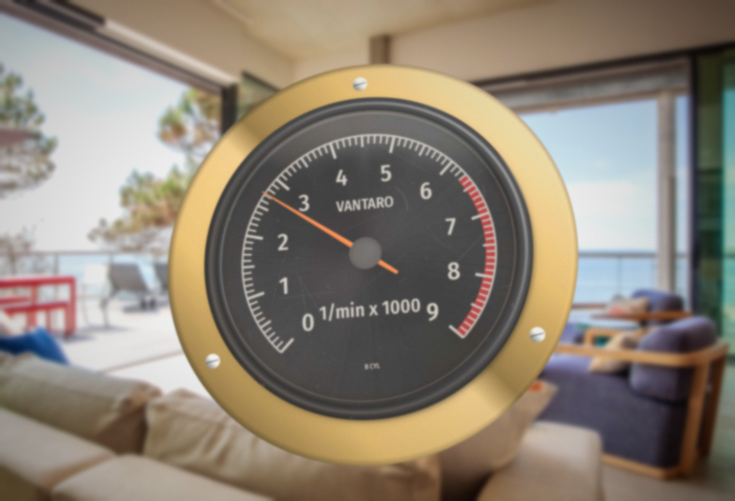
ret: 2700
